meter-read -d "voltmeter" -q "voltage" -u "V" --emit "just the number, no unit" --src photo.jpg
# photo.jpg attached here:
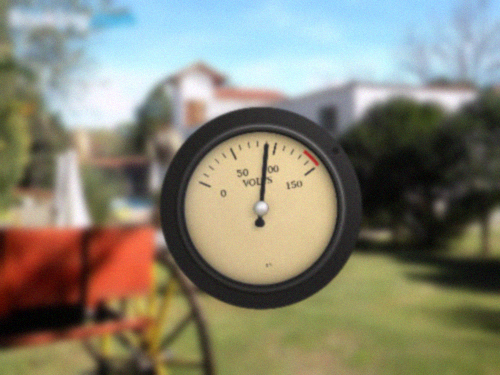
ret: 90
